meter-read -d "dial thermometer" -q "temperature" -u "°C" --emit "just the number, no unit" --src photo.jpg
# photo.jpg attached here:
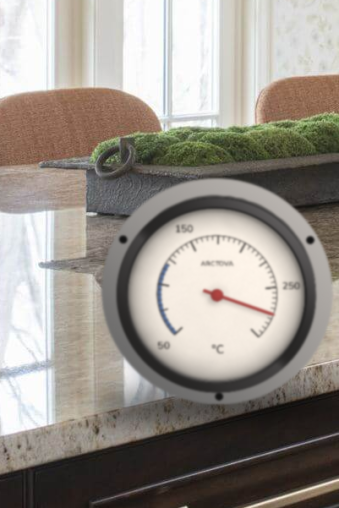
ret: 275
